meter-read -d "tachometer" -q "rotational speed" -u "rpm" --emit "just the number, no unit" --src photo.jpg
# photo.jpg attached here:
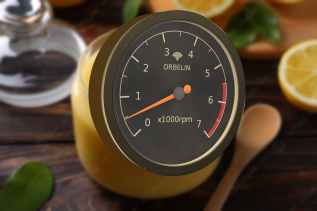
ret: 500
